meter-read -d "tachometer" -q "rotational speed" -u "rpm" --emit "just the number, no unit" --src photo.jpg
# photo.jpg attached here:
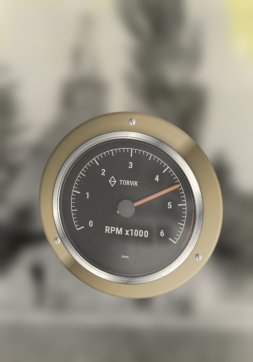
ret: 4500
